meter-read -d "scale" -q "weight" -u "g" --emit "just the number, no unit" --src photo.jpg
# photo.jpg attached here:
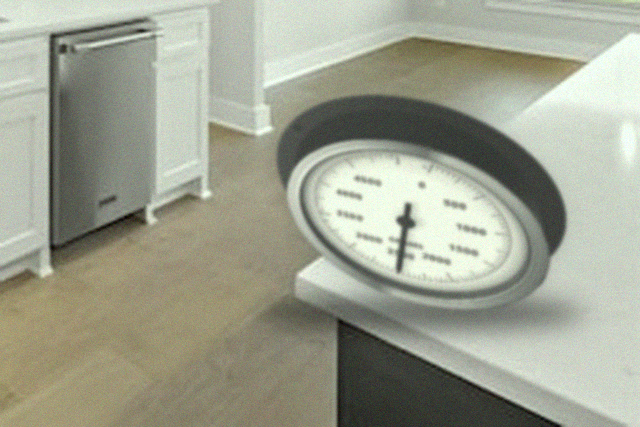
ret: 2500
